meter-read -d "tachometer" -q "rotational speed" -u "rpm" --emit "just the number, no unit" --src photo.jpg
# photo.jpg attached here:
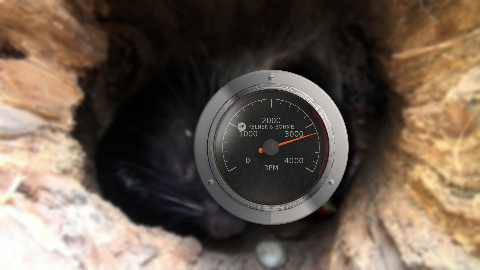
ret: 3200
